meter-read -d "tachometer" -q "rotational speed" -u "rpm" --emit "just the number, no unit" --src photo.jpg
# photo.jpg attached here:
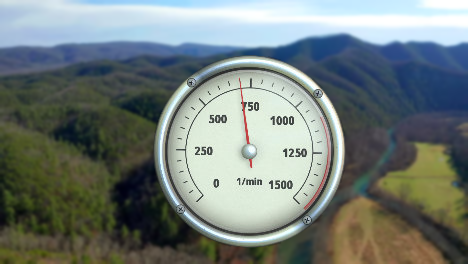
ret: 700
